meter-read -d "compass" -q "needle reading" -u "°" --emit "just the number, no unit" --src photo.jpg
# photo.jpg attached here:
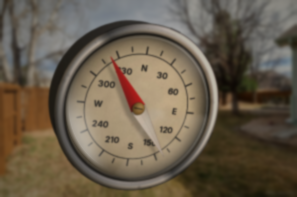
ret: 322.5
